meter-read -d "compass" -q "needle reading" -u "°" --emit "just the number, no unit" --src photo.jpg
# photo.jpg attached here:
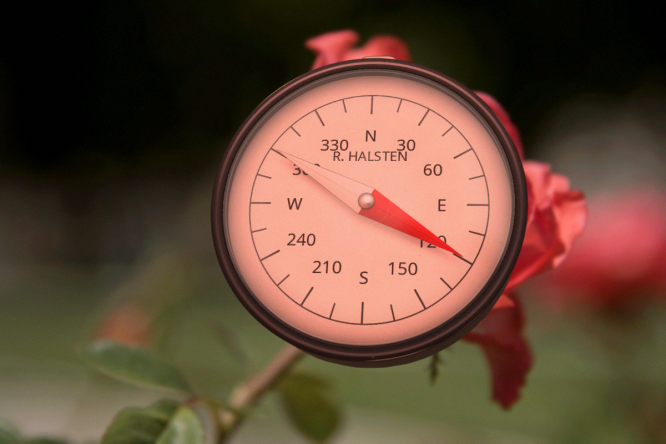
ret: 120
